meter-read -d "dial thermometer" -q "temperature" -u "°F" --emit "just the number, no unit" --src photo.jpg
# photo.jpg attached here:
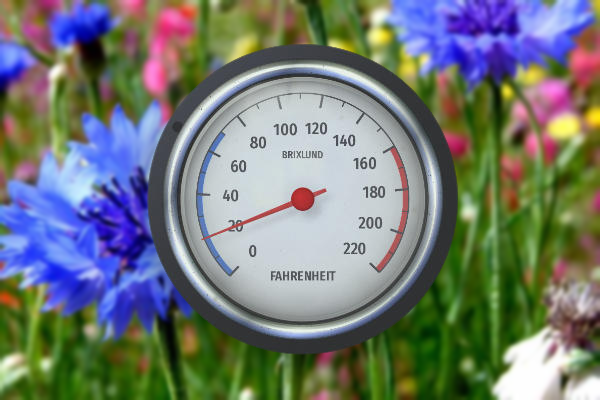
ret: 20
